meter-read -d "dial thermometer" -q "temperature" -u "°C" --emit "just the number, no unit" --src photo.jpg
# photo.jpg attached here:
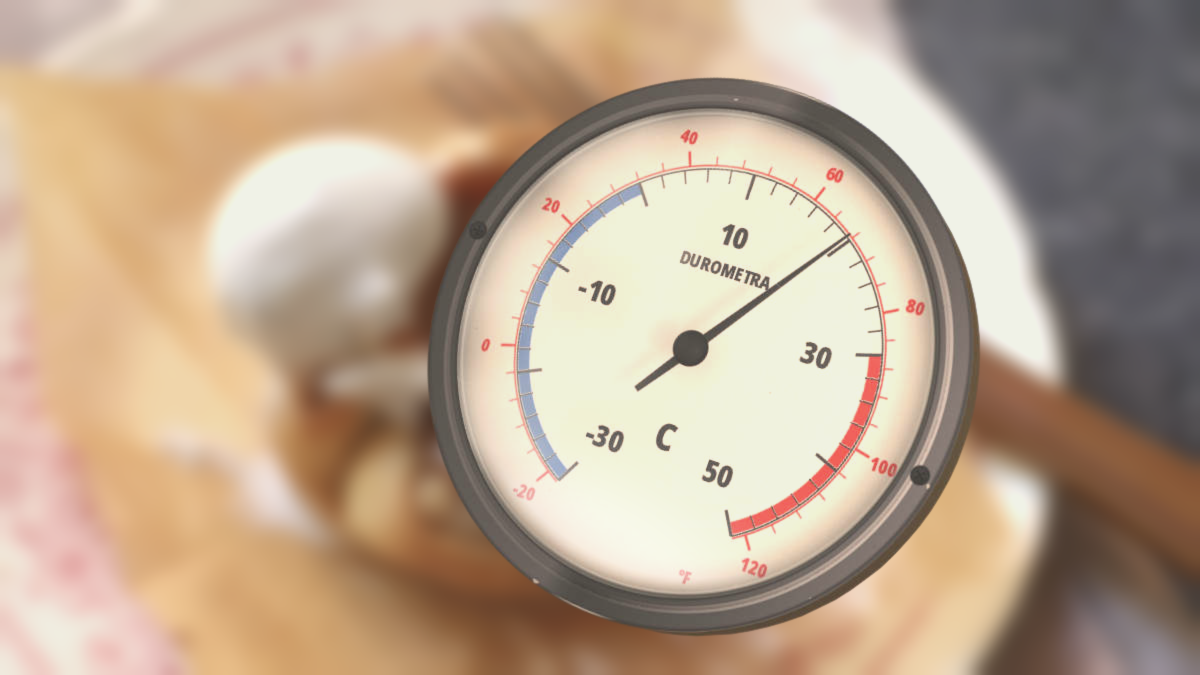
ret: 20
